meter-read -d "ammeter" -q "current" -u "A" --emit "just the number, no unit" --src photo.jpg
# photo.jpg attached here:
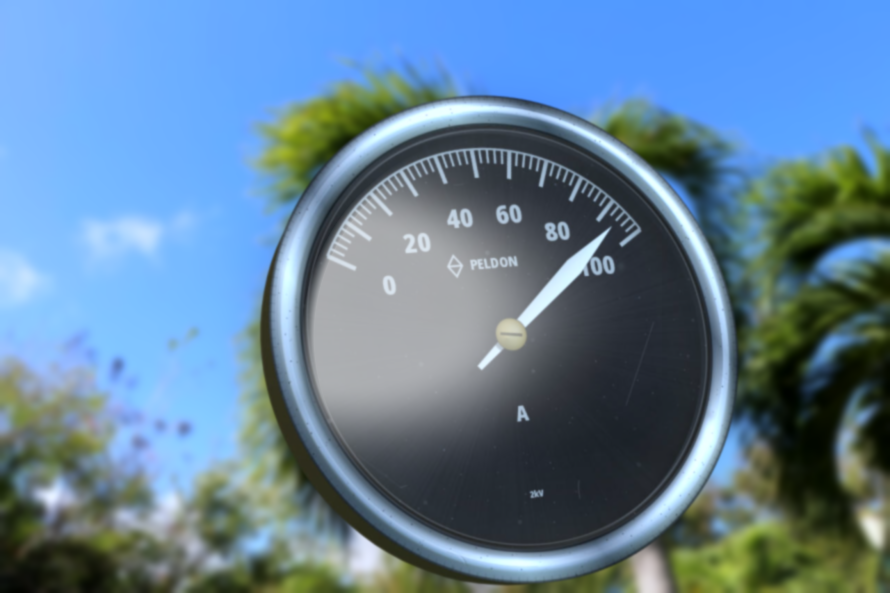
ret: 94
